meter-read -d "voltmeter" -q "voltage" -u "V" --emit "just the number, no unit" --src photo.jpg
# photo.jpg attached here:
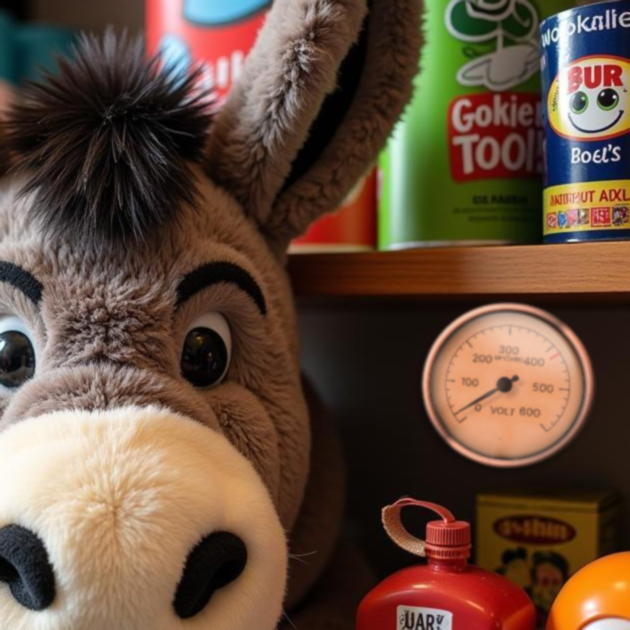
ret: 20
